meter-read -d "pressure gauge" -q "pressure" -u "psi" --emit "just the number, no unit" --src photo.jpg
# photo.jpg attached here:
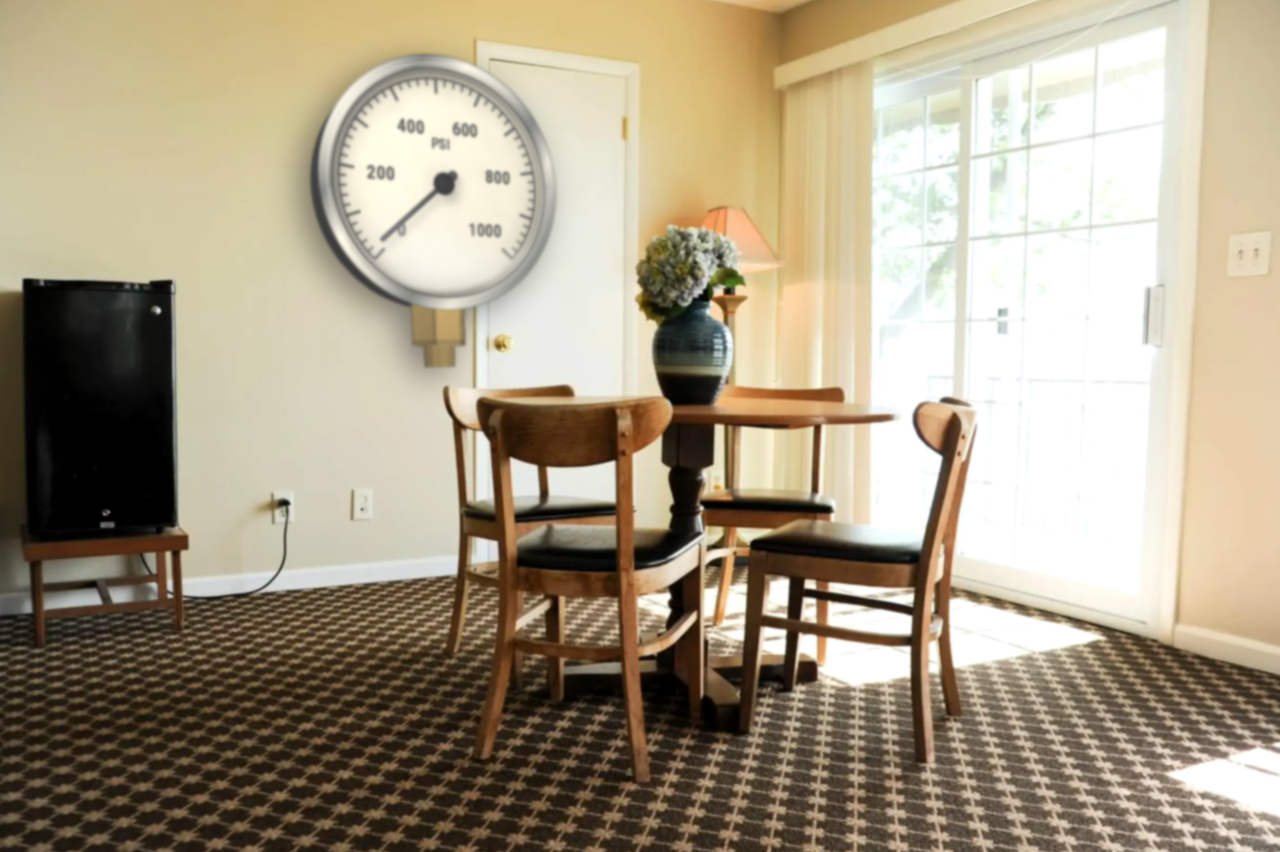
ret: 20
